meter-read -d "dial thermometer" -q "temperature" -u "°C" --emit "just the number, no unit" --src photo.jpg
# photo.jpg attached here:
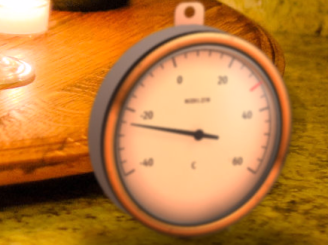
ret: -24
